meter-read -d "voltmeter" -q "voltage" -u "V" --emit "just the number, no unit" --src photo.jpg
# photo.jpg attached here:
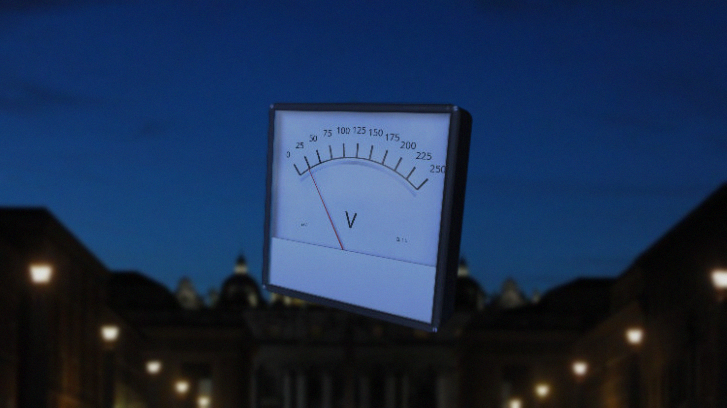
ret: 25
